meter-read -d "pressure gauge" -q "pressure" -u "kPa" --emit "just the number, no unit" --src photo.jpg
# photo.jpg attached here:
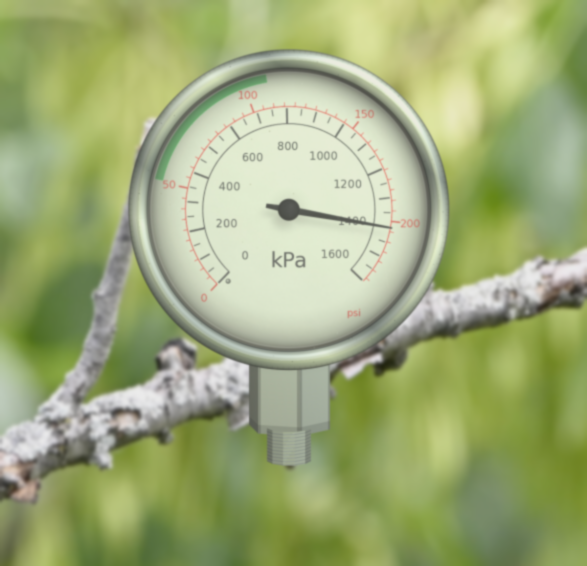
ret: 1400
